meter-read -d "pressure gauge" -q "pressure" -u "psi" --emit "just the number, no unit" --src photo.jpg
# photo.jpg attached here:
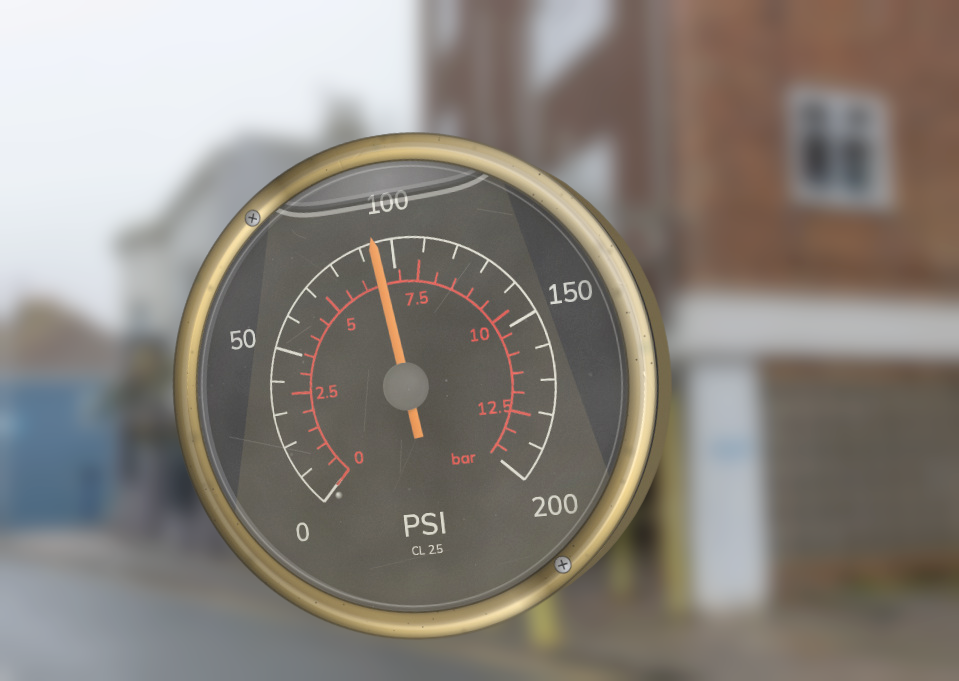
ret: 95
